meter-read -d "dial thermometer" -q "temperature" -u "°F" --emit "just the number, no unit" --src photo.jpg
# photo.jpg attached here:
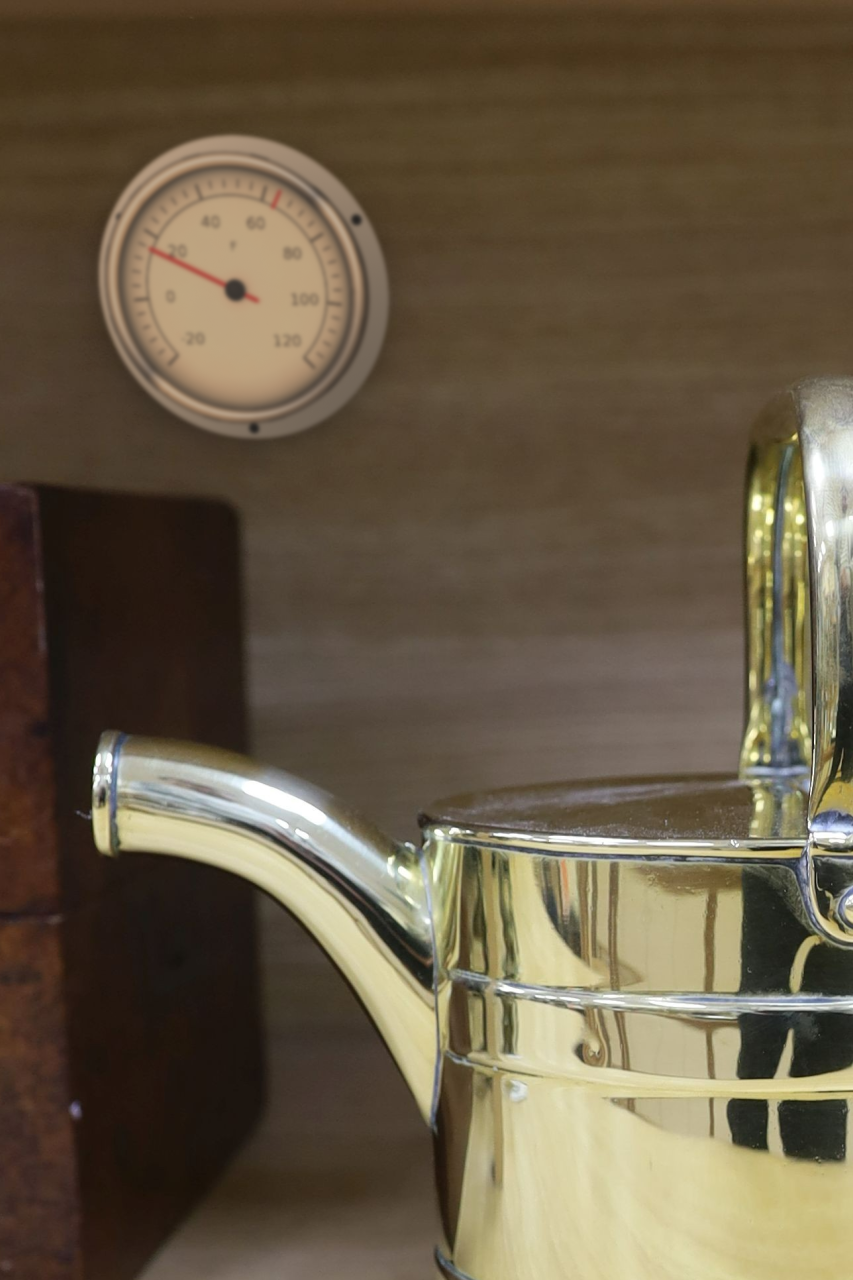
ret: 16
